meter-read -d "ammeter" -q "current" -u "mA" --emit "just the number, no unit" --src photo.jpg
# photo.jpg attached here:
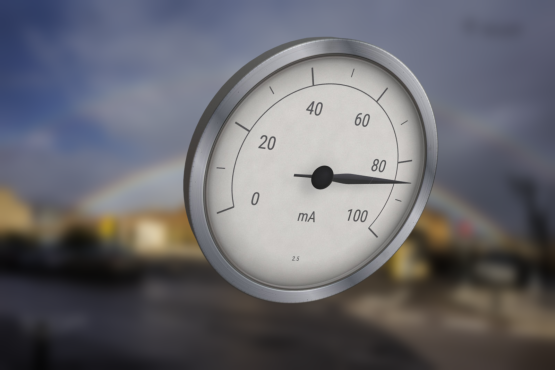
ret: 85
